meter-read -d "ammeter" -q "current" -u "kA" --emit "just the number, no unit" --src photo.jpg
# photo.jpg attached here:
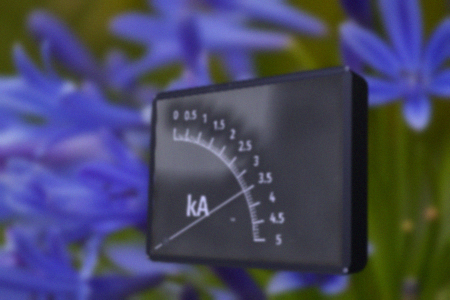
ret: 3.5
